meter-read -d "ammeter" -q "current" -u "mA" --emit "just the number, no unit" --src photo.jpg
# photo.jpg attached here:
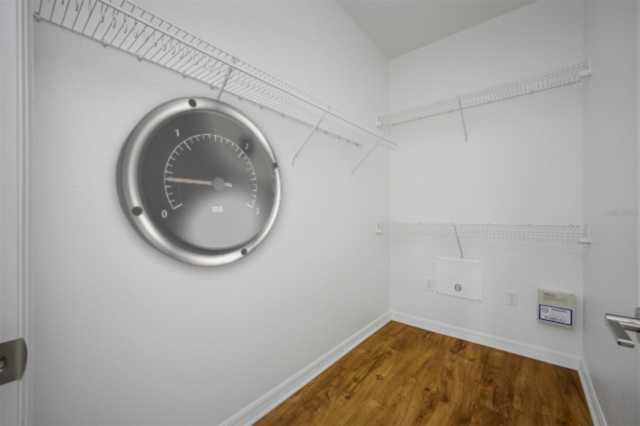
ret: 0.4
